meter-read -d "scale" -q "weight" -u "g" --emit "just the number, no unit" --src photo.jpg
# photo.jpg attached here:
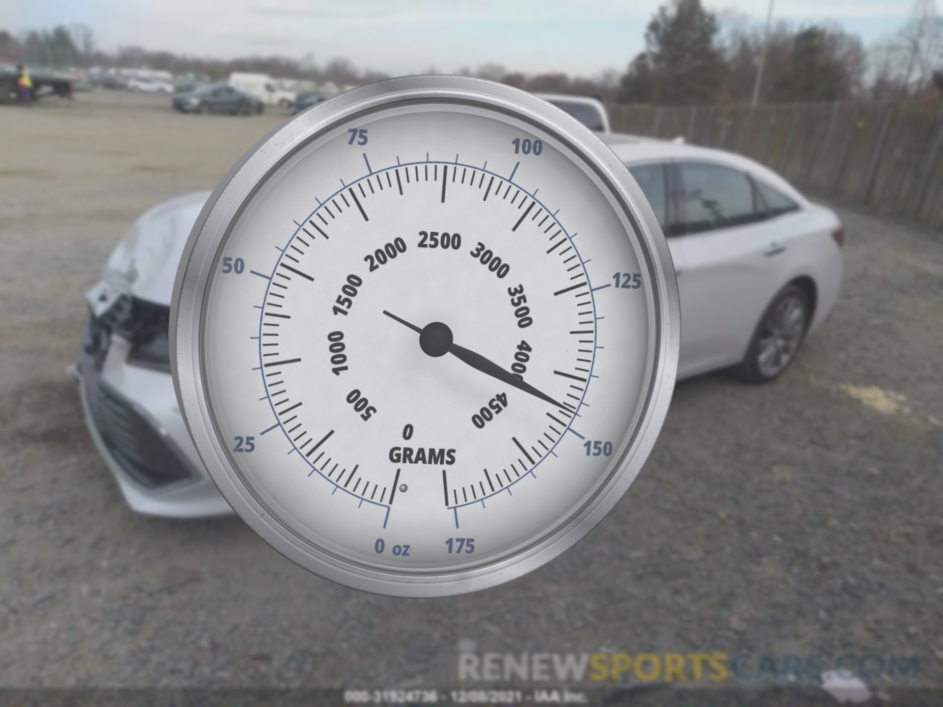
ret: 4175
